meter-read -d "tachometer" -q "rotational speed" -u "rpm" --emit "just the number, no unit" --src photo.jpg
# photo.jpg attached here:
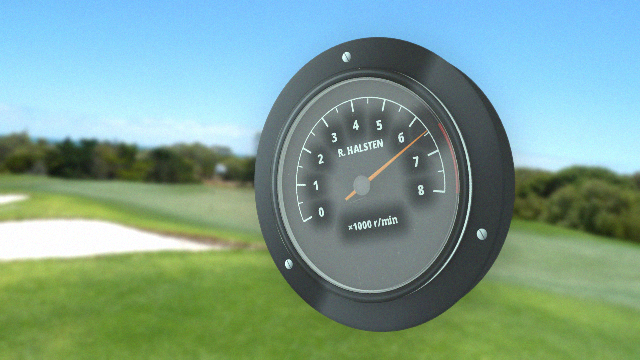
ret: 6500
